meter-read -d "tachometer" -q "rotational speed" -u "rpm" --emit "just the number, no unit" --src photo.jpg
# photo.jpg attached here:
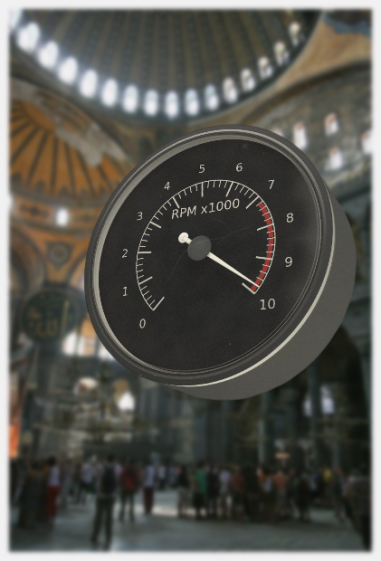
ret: 9800
